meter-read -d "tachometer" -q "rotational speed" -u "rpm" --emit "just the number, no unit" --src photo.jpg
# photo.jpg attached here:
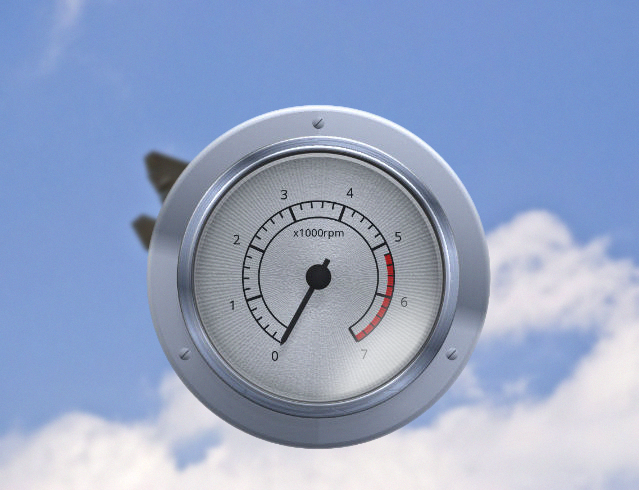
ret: 0
